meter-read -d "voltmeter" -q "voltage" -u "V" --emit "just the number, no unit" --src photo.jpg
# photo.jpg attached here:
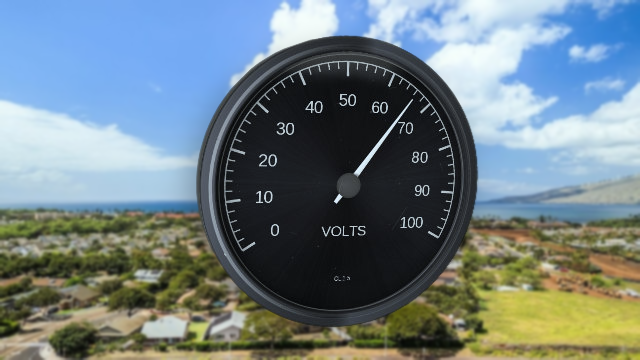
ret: 66
